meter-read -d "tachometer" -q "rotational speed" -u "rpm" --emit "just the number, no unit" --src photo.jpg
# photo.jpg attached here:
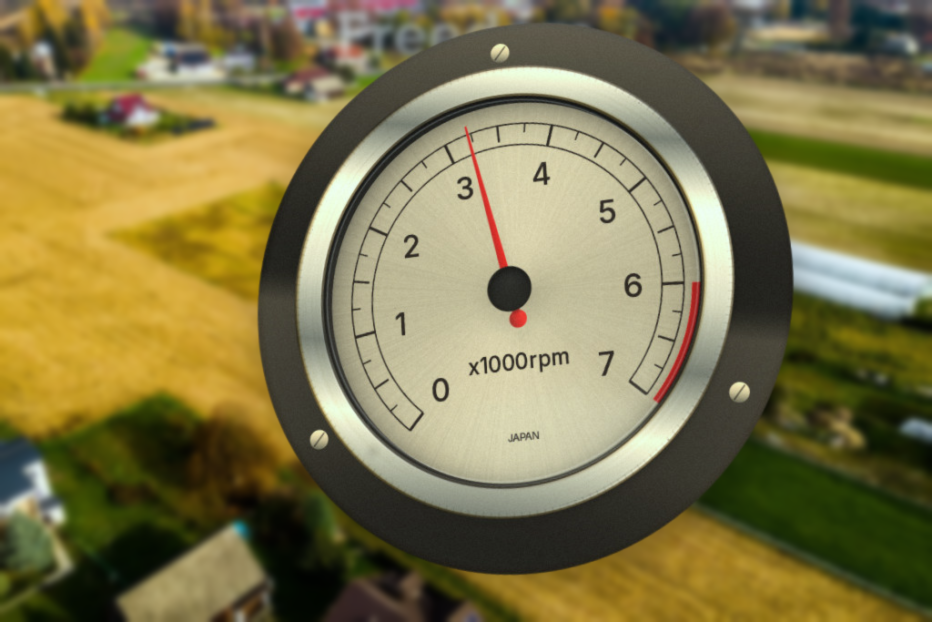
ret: 3250
